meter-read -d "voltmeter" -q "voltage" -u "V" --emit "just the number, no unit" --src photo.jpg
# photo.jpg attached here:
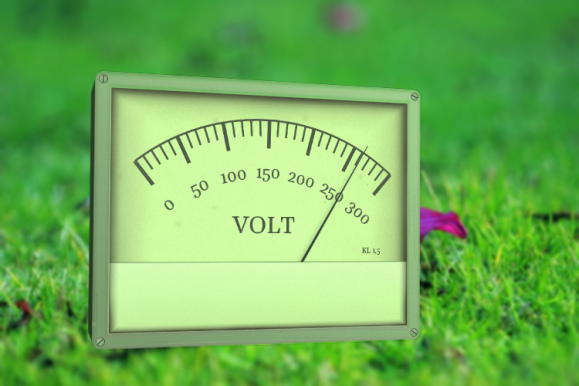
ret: 260
